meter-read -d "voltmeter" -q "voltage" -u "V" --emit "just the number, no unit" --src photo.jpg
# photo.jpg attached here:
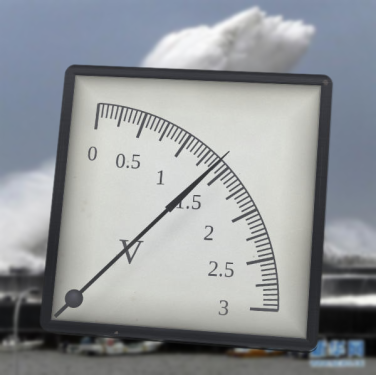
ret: 1.4
